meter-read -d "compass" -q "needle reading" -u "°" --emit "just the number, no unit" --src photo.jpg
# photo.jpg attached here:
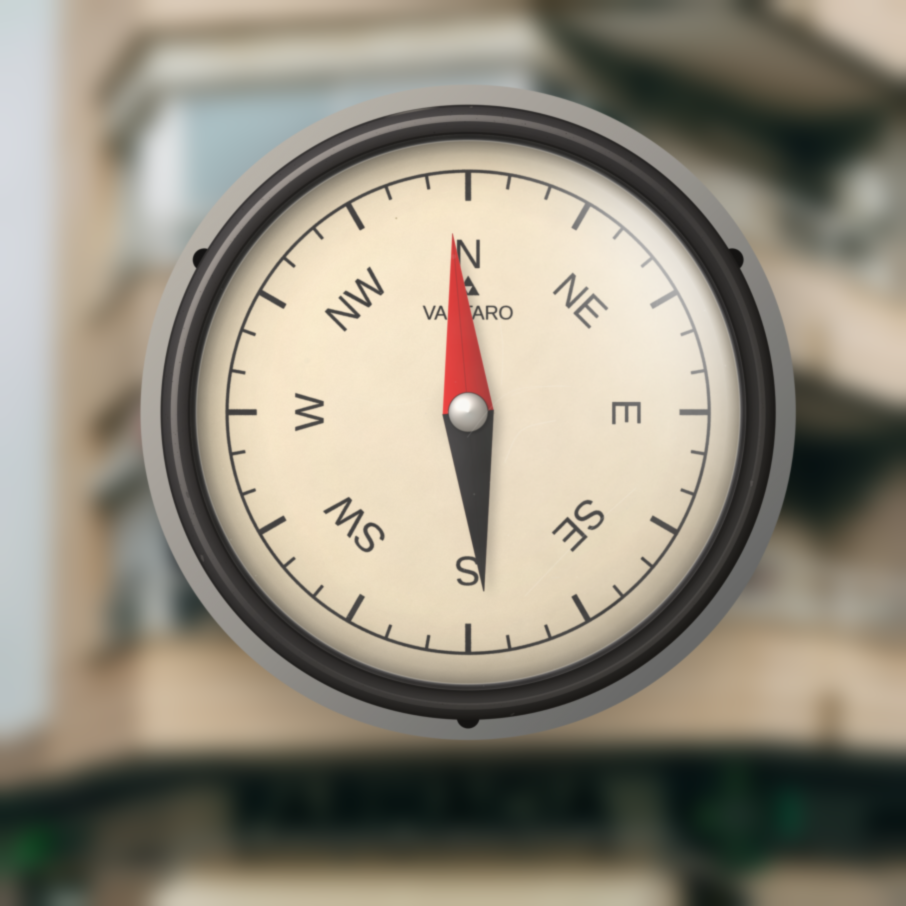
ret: 355
